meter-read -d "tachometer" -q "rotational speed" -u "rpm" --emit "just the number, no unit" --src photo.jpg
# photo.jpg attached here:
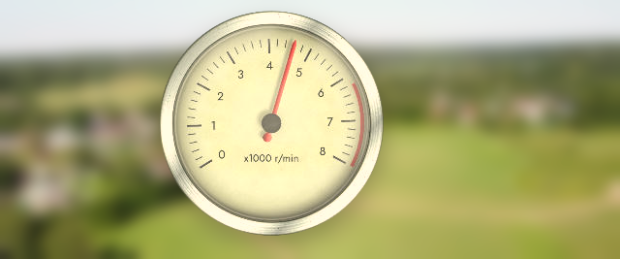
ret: 4600
